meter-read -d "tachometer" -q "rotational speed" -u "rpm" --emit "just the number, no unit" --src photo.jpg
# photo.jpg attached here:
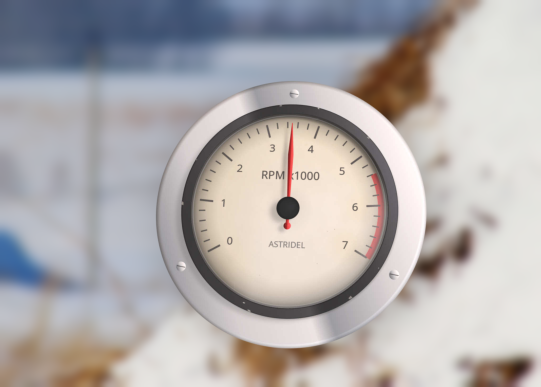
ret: 3500
